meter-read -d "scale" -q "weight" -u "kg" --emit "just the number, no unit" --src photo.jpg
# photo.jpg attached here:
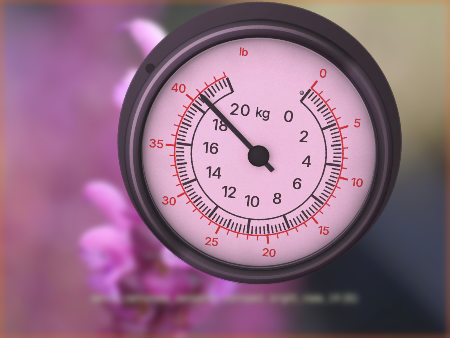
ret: 18.6
